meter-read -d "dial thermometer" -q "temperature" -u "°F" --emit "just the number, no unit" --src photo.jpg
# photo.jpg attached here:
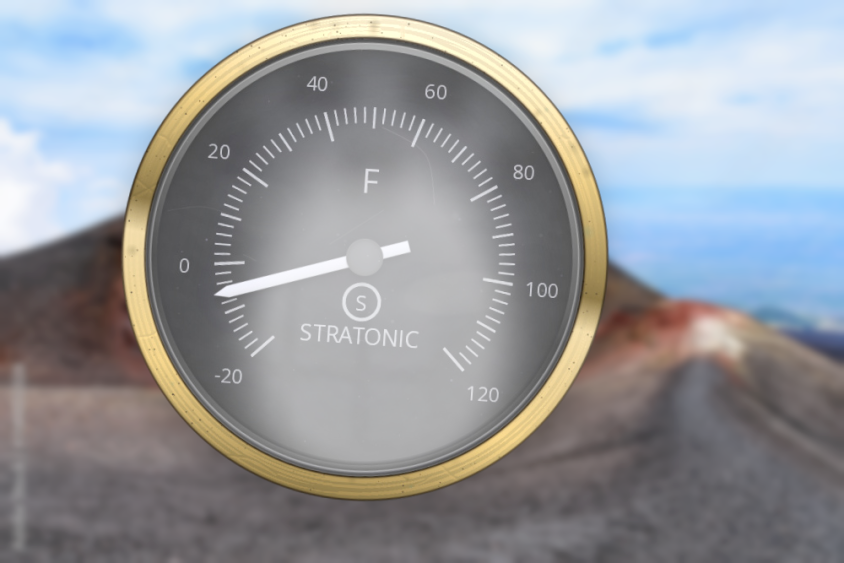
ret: -6
